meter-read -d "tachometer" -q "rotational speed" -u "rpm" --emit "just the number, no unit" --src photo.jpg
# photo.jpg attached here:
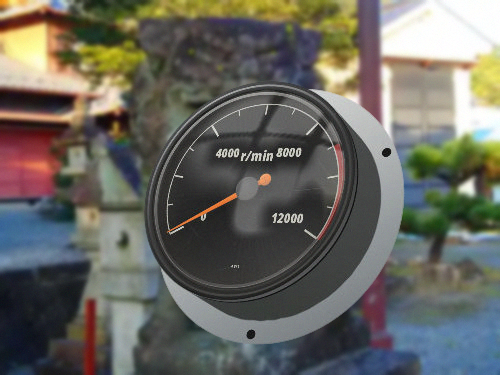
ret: 0
